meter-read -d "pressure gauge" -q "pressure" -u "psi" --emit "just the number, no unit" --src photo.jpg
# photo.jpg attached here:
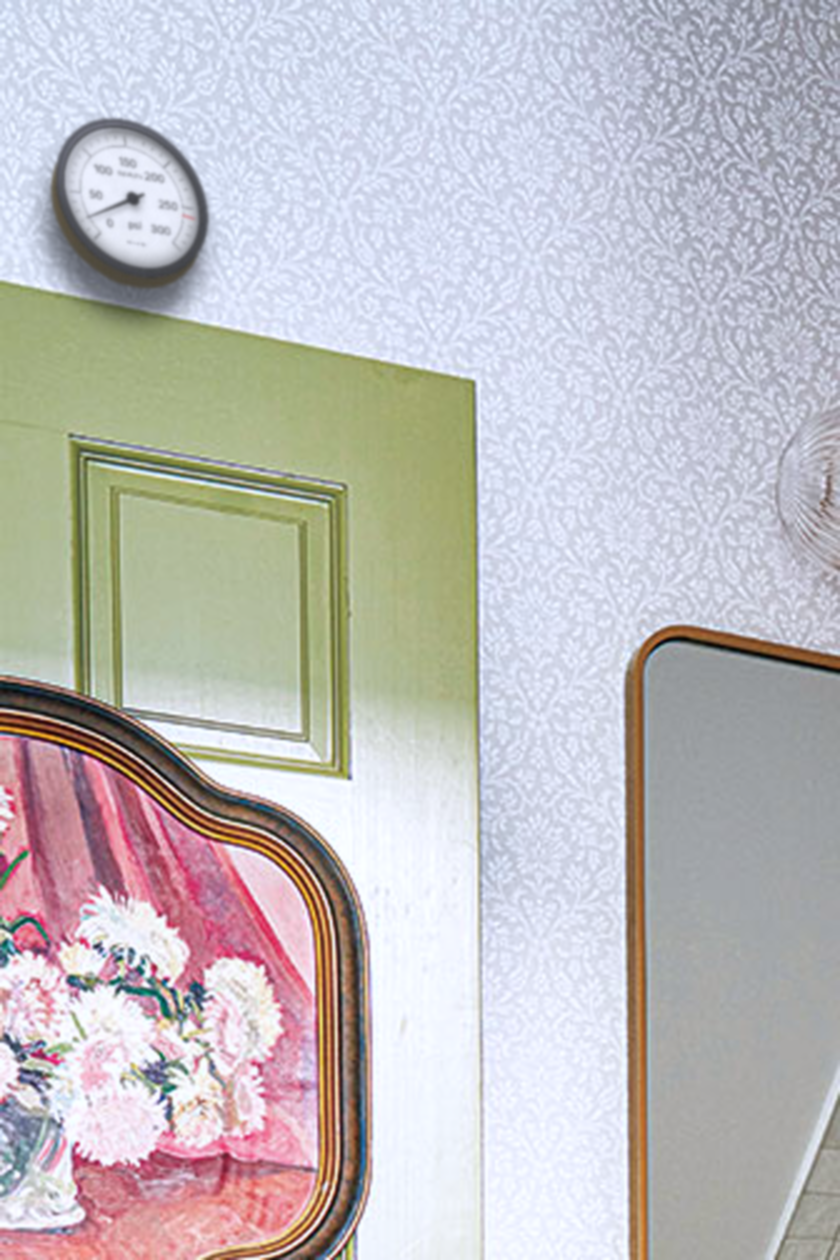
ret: 20
